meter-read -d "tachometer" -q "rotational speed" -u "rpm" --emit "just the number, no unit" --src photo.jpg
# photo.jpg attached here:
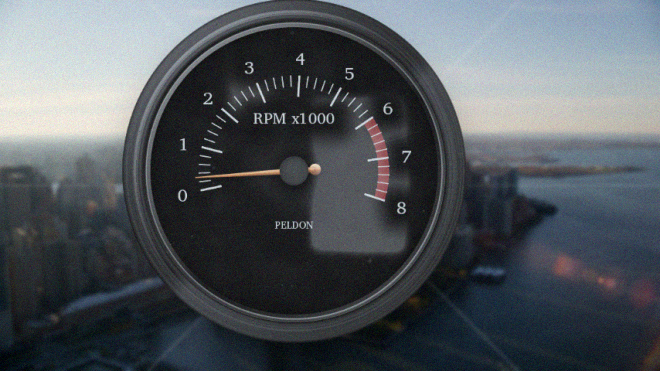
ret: 300
